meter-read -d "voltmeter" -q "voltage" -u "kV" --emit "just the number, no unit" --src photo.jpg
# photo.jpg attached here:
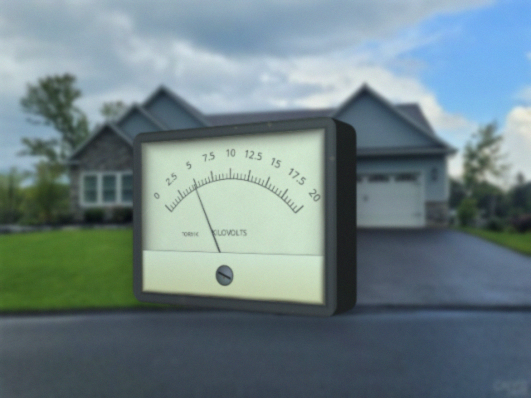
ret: 5
